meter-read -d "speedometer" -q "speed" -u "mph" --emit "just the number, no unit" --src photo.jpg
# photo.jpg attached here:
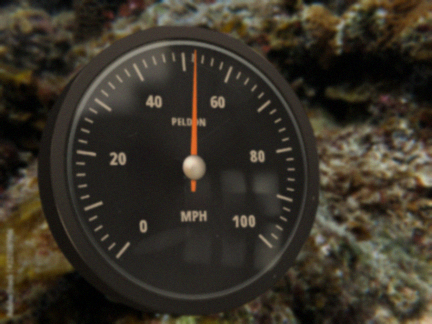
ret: 52
